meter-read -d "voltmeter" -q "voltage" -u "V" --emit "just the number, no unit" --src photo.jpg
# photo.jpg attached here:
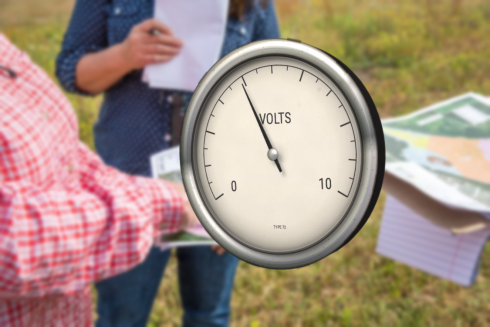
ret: 4
